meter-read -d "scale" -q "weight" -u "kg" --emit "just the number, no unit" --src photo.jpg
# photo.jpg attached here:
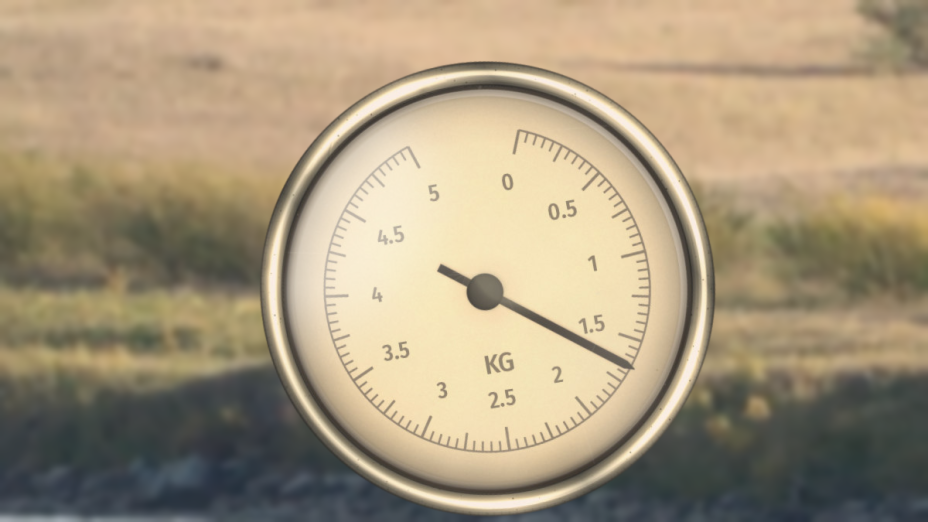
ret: 1.65
